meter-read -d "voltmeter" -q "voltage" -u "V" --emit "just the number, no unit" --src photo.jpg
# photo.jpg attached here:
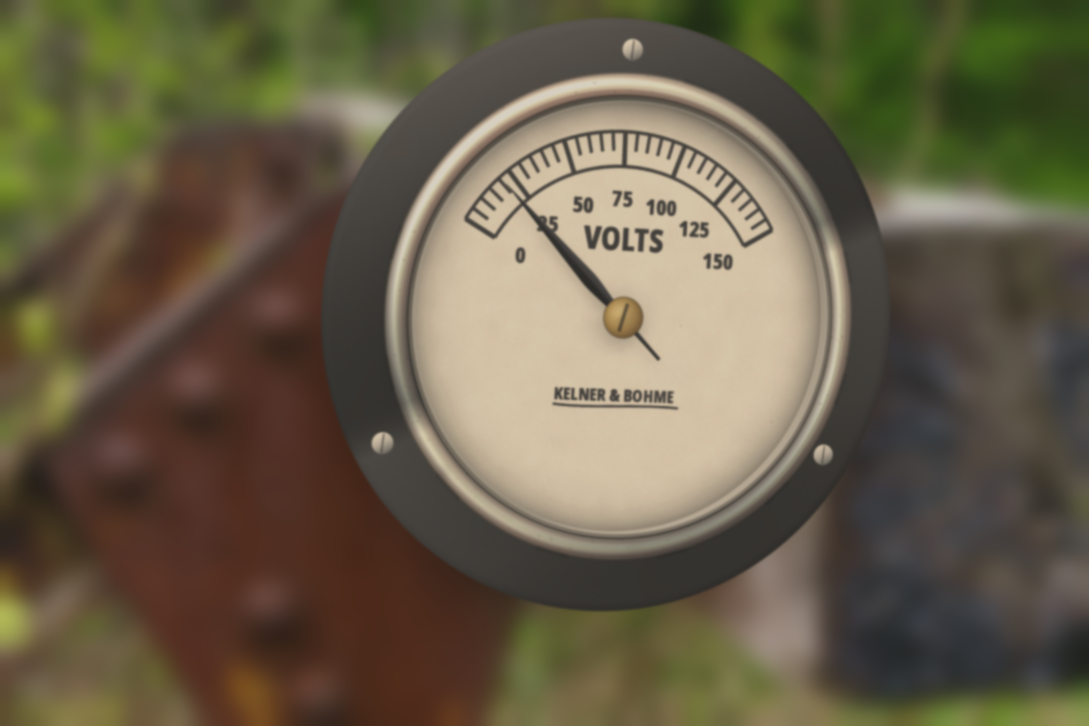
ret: 20
